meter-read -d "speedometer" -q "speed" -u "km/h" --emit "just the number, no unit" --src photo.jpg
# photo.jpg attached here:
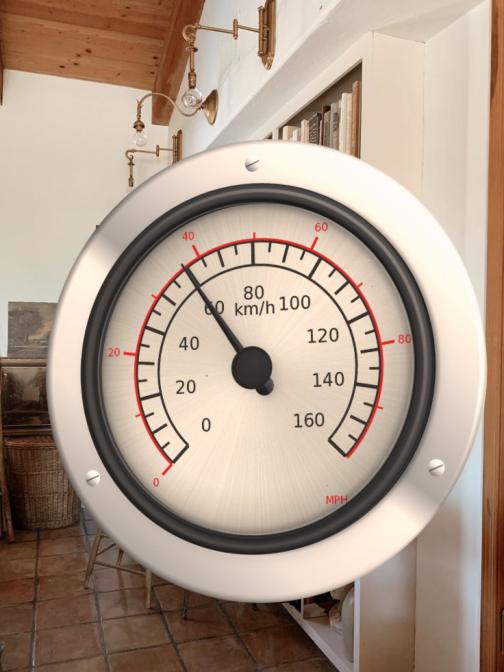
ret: 60
